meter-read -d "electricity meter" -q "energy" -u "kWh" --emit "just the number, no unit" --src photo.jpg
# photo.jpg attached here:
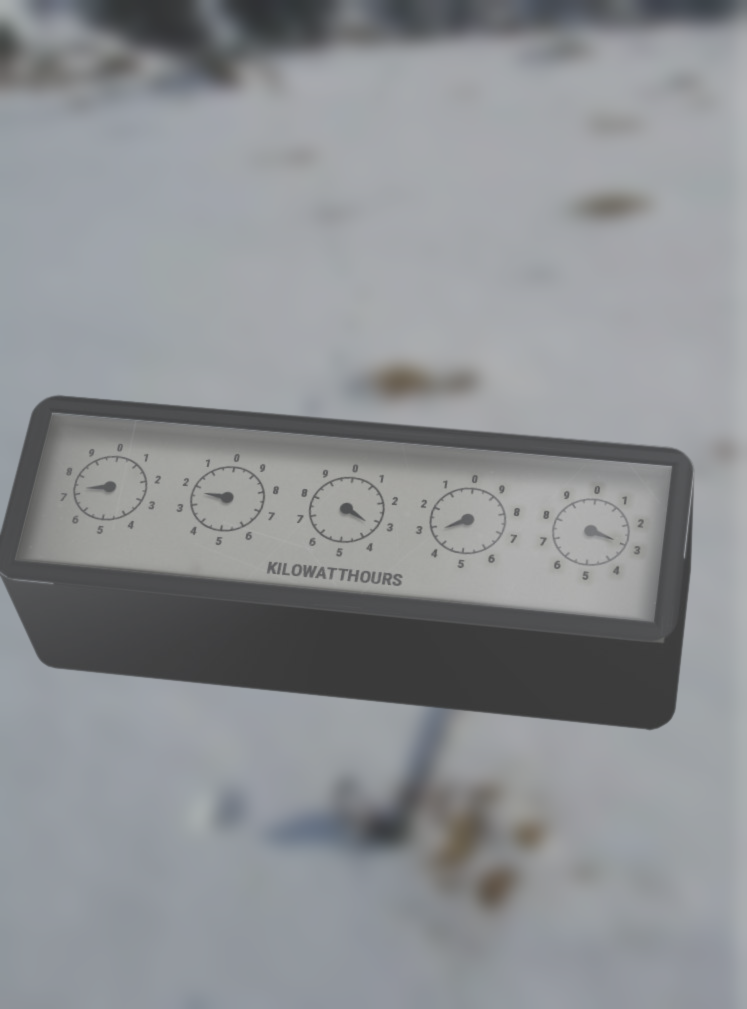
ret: 72333
